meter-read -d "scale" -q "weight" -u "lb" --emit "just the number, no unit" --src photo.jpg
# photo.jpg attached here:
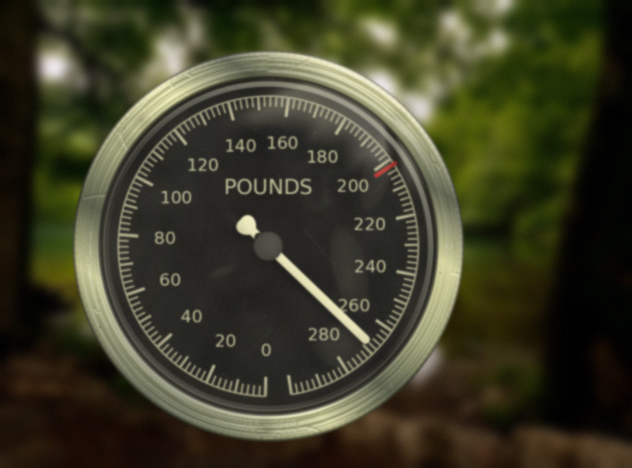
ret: 268
